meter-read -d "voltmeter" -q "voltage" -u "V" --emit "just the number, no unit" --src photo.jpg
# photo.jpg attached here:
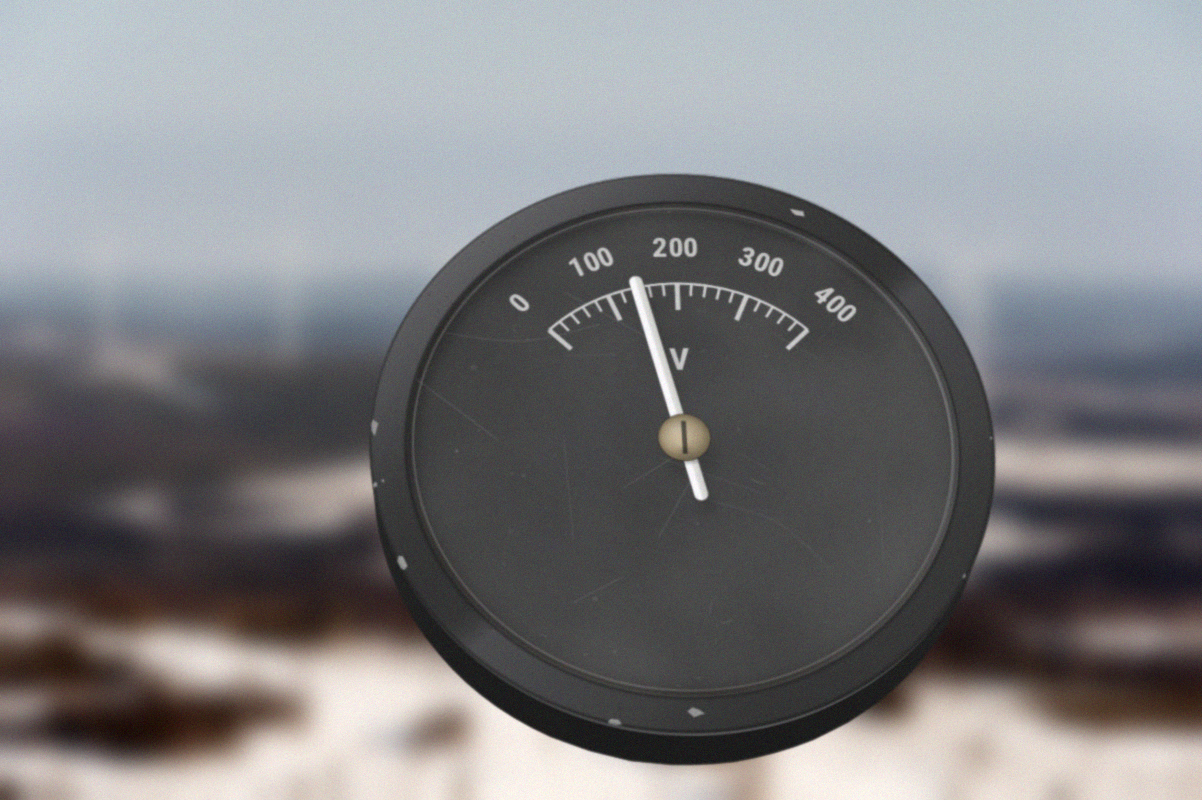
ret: 140
